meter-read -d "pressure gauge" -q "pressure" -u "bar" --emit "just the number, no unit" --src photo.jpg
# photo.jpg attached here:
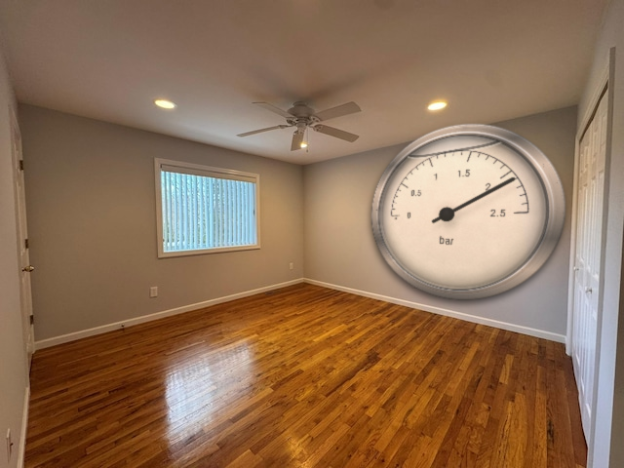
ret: 2.1
